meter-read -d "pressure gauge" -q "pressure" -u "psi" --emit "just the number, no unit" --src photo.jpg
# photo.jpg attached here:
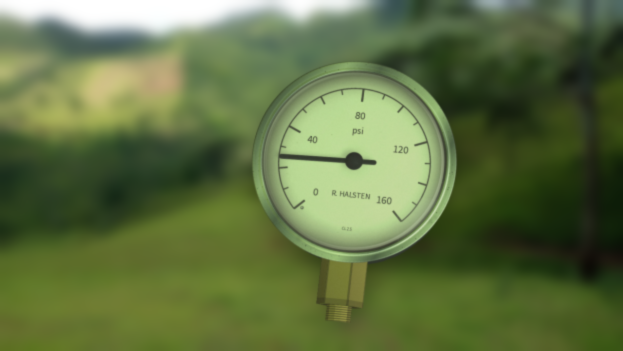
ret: 25
